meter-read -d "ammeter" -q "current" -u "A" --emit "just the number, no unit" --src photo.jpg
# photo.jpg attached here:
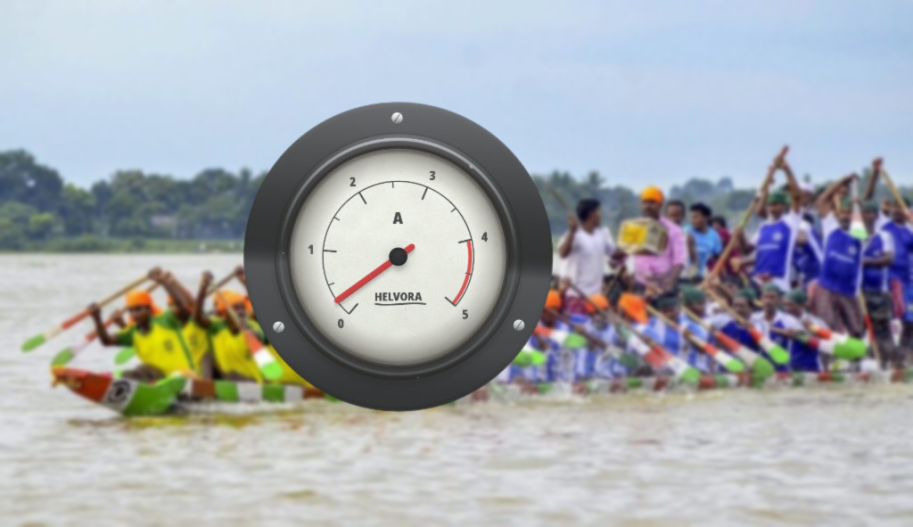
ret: 0.25
